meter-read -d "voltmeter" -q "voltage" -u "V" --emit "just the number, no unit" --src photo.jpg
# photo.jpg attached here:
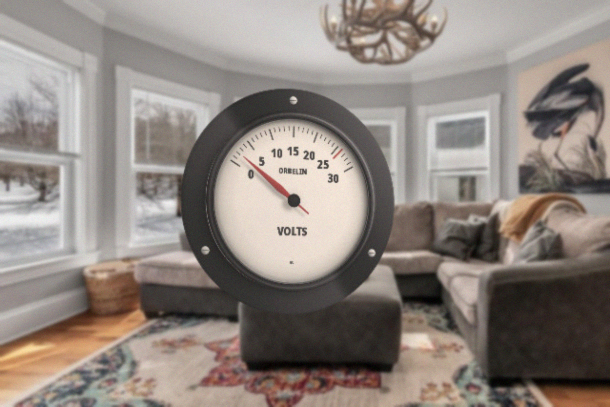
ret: 2
